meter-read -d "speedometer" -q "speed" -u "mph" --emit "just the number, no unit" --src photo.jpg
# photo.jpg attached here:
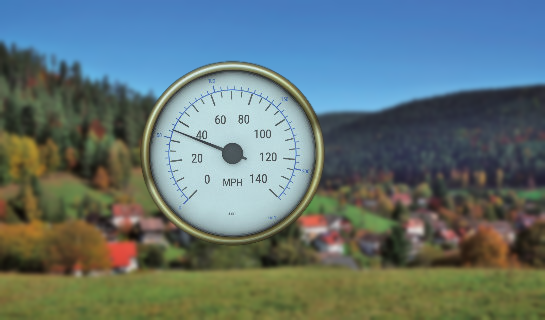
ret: 35
